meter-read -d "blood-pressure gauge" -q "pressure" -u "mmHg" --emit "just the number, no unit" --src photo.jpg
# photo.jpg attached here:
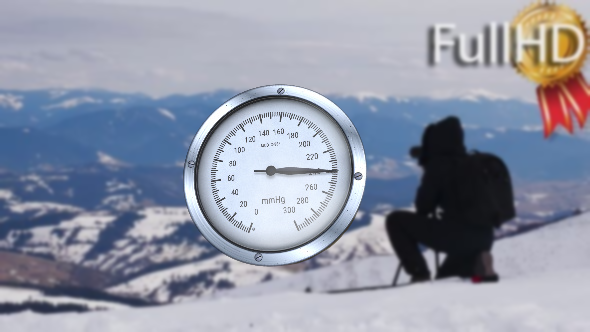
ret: 240
